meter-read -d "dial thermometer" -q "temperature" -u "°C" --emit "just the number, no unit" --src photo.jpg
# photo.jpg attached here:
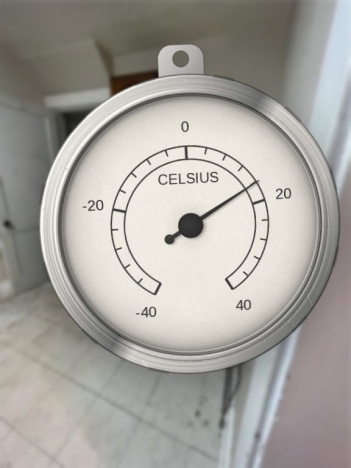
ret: 16
